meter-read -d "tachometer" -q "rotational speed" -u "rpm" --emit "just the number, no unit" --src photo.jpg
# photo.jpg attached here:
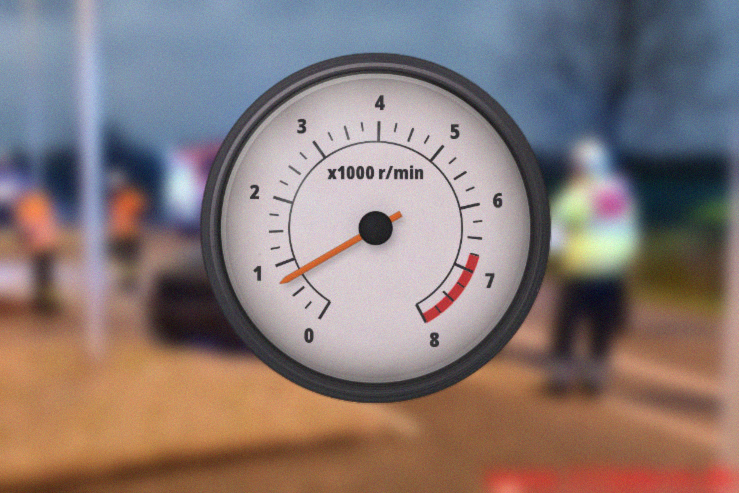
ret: 750
